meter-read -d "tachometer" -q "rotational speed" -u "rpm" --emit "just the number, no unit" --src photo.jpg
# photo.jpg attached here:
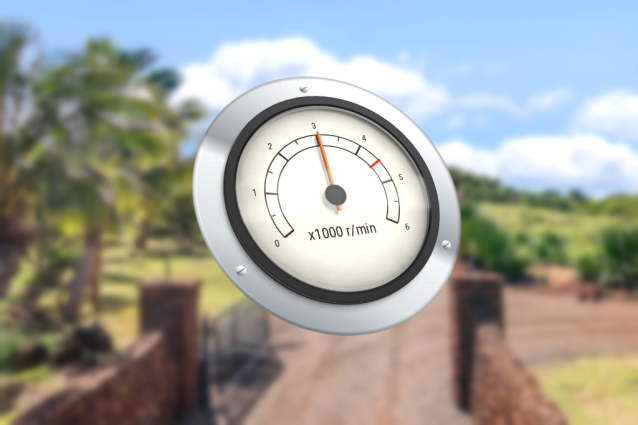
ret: 3000
